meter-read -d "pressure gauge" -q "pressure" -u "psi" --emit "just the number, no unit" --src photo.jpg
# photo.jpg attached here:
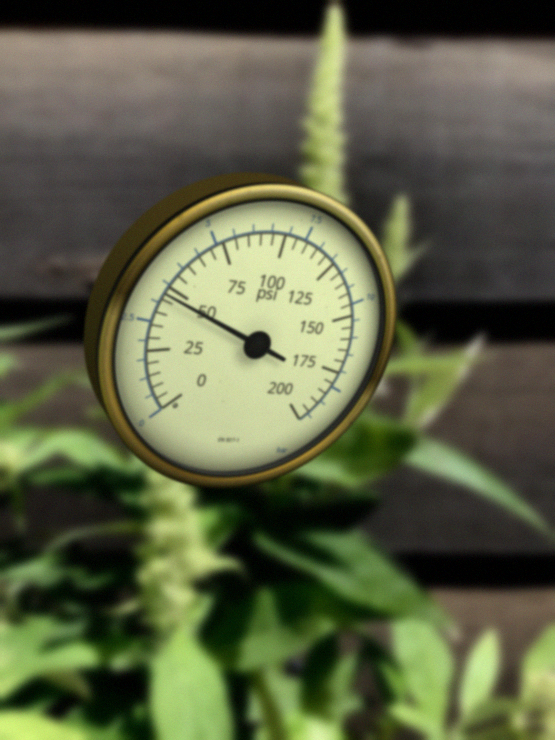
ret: 47.5
